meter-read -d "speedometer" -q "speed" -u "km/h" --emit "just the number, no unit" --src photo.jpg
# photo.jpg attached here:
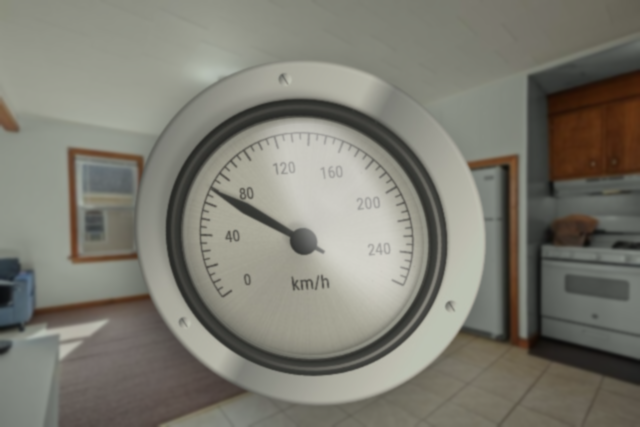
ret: 70
